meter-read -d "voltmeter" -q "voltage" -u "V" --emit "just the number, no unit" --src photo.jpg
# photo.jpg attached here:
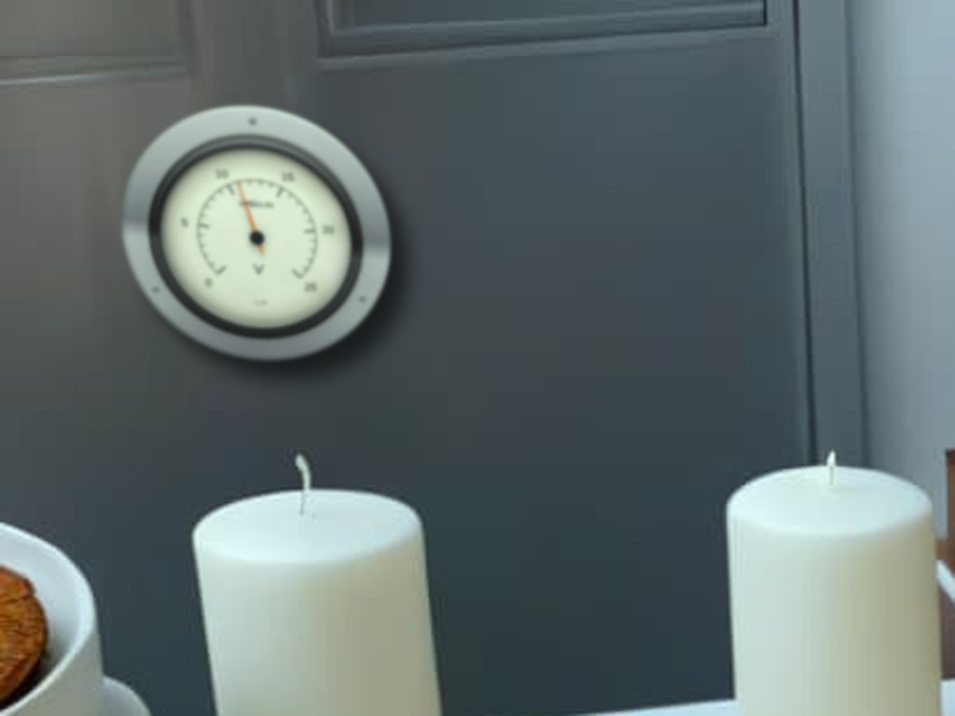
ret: 11
